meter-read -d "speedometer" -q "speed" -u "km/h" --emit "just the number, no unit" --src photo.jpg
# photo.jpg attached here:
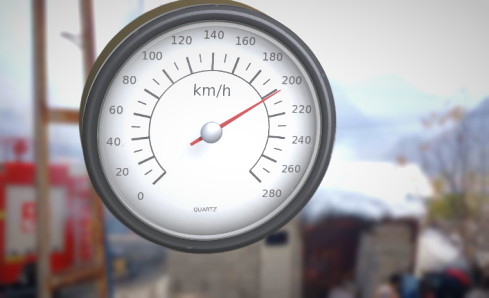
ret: 200
